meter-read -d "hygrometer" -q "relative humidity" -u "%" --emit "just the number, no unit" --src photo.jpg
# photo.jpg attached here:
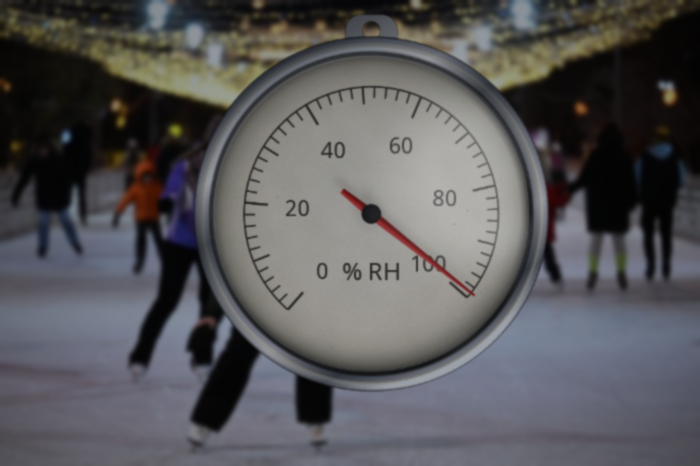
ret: 99
